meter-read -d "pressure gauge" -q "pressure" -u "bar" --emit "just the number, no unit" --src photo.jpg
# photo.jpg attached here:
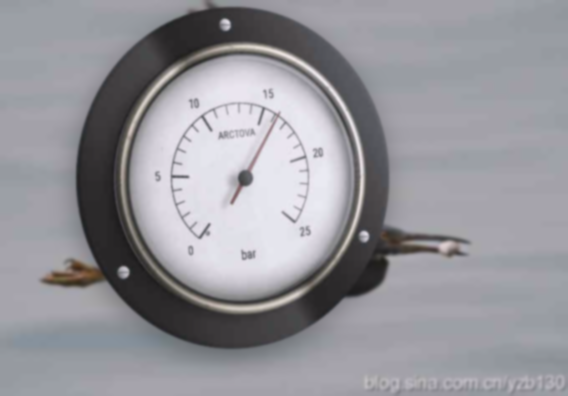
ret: 16
